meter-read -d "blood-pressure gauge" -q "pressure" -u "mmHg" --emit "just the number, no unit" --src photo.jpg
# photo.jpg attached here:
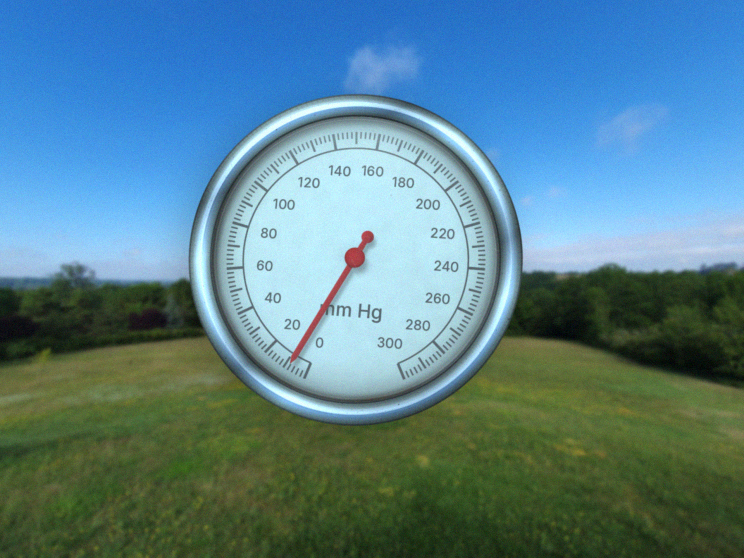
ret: 8
